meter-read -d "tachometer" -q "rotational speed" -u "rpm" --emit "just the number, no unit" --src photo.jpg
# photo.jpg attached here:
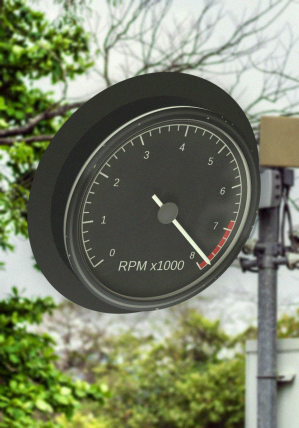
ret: 7800
